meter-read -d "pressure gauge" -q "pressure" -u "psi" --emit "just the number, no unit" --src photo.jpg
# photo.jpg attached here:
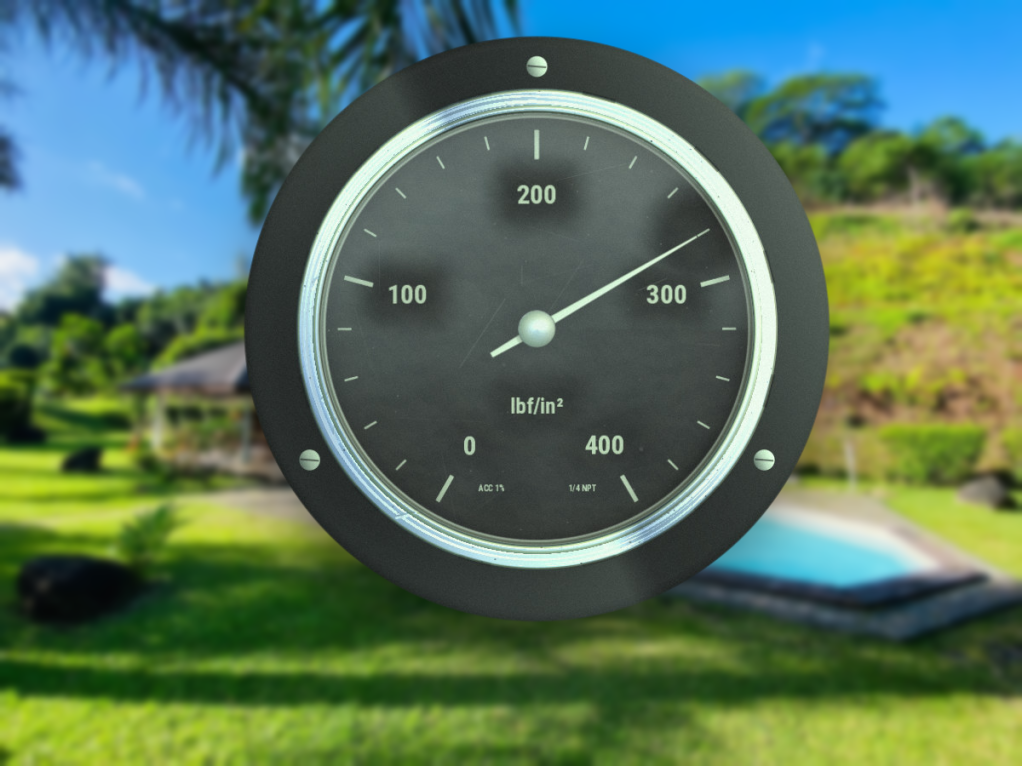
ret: 280
